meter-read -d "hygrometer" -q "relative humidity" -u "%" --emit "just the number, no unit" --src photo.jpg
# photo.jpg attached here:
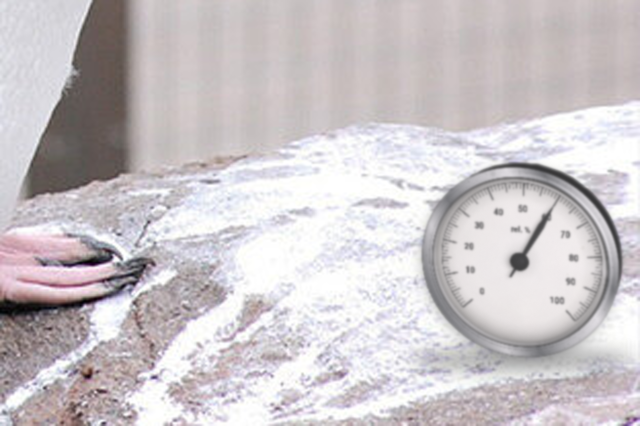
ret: 60
